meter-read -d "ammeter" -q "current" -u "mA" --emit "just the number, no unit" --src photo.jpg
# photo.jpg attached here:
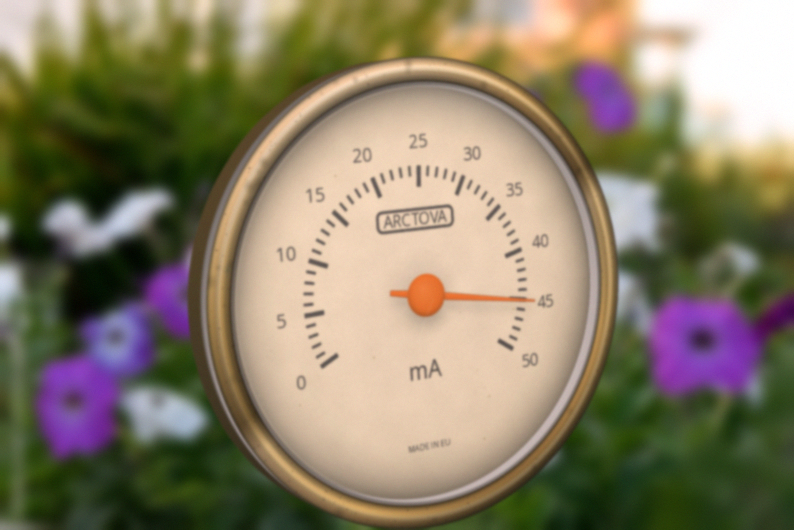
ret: 45
